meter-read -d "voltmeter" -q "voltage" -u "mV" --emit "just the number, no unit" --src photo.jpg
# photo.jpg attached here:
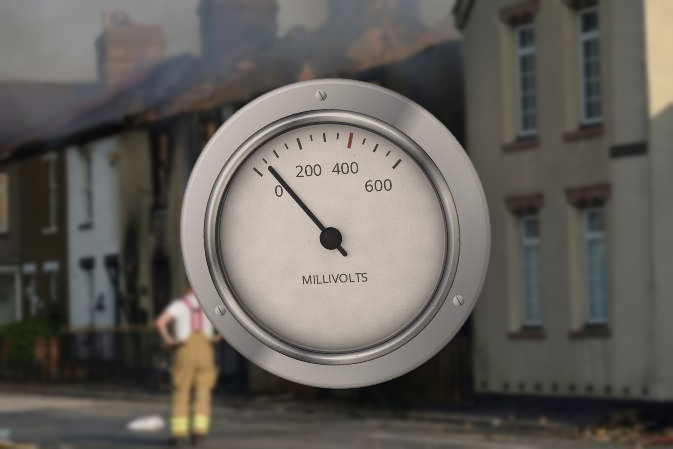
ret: 50
